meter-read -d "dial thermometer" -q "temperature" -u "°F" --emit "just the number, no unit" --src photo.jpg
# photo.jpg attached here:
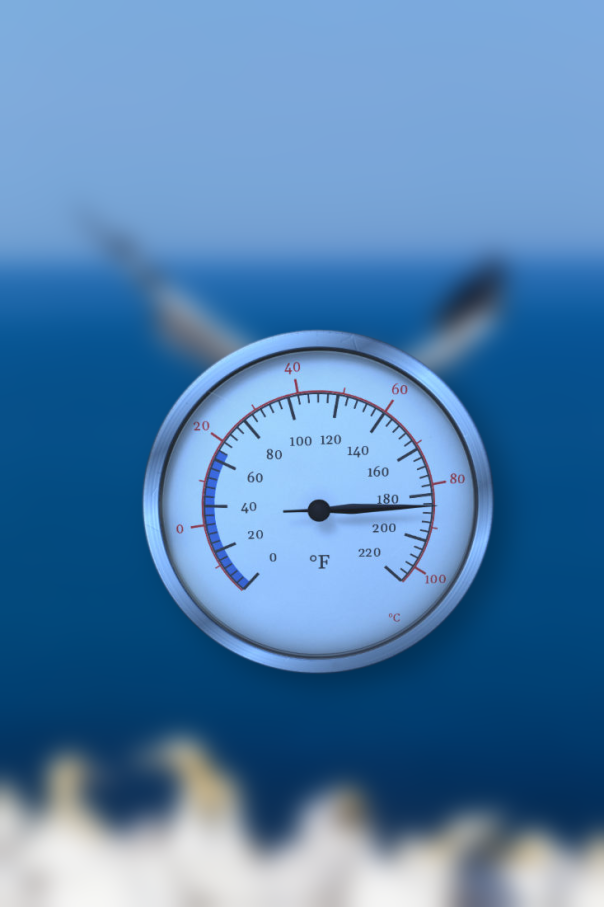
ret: 184
